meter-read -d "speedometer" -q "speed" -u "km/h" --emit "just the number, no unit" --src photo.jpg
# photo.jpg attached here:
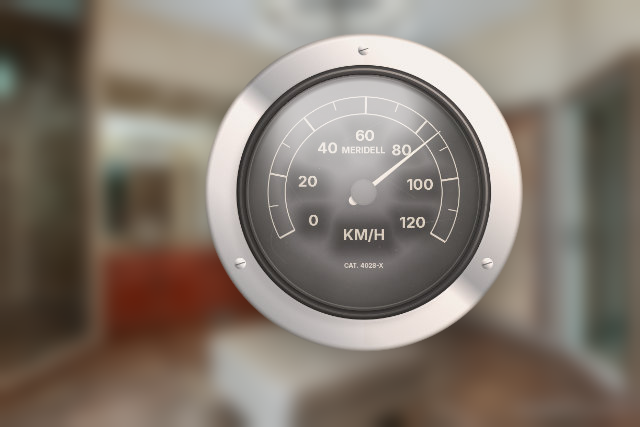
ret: 85
